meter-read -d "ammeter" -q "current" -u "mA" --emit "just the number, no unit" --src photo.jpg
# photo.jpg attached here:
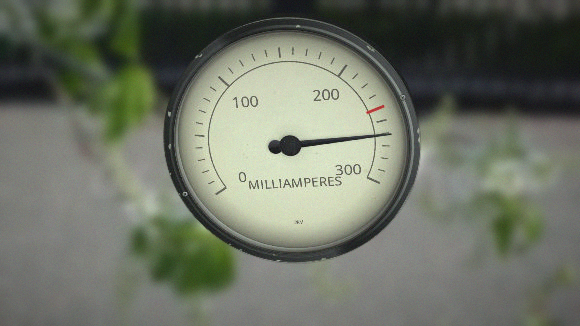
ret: 260
